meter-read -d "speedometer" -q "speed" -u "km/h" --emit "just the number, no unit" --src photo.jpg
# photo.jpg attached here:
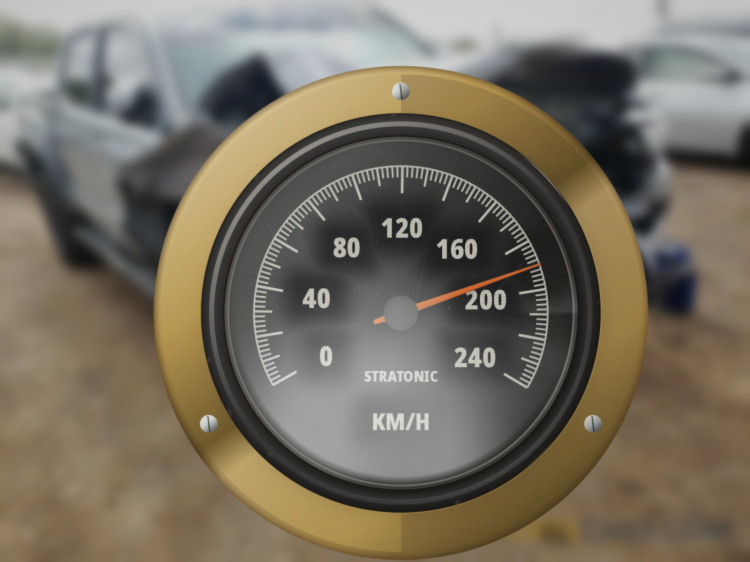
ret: 190
